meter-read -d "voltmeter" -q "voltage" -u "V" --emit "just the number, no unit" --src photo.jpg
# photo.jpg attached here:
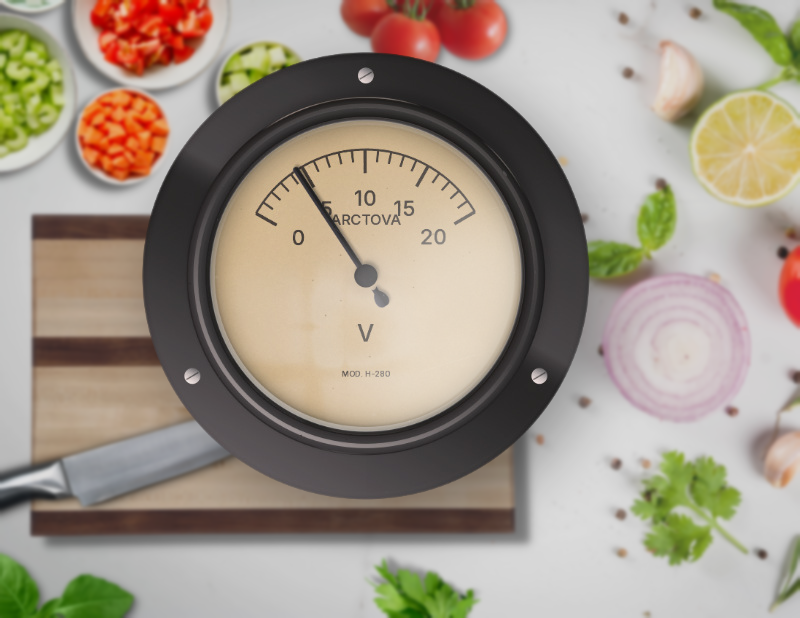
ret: 4.5
